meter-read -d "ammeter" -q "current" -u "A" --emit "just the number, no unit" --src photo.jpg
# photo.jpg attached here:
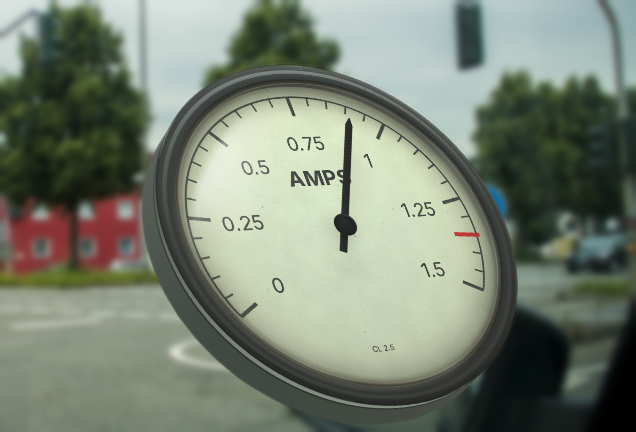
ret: 0.9
